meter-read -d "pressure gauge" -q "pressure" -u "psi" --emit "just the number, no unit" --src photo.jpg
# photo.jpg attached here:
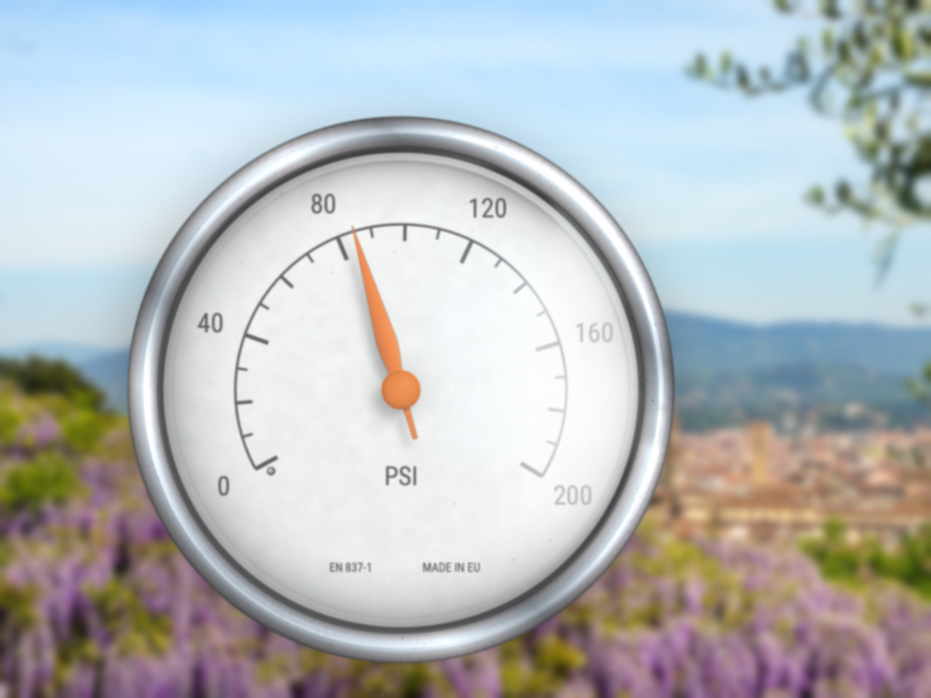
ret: 85
